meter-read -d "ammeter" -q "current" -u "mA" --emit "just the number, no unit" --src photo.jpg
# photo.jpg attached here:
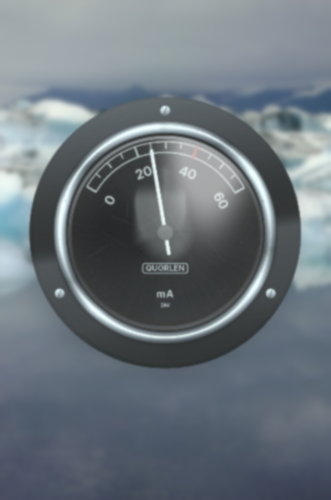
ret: 25
